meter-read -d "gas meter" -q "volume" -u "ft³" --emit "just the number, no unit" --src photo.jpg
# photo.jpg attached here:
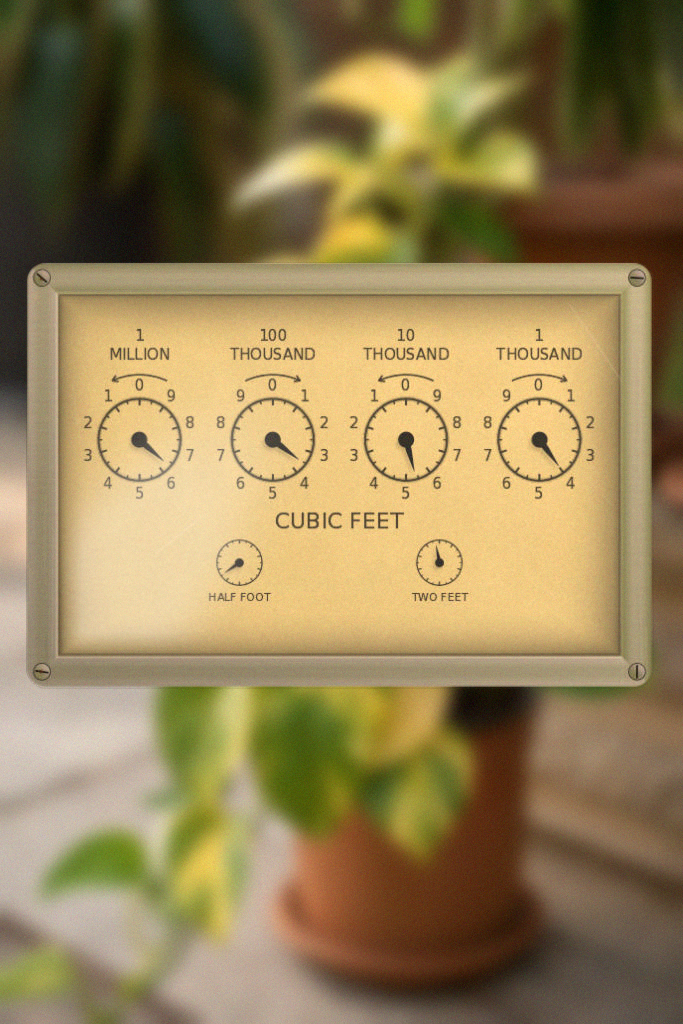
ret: 635400
